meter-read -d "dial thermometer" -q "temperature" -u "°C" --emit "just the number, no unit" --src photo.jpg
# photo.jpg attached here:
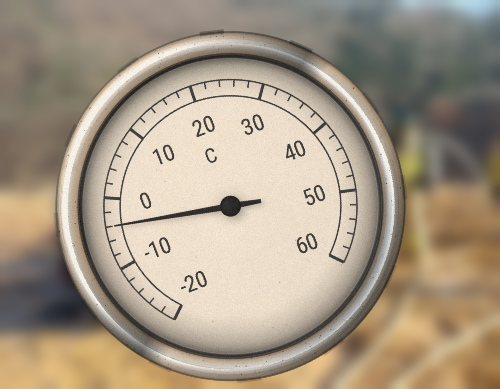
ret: -4
